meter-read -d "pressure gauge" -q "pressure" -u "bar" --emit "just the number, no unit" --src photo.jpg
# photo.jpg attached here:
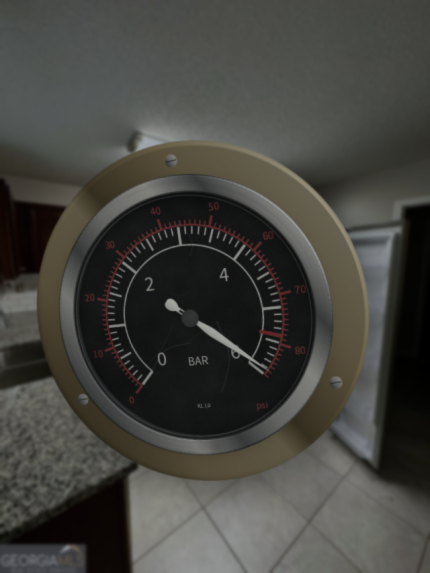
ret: 5.9
